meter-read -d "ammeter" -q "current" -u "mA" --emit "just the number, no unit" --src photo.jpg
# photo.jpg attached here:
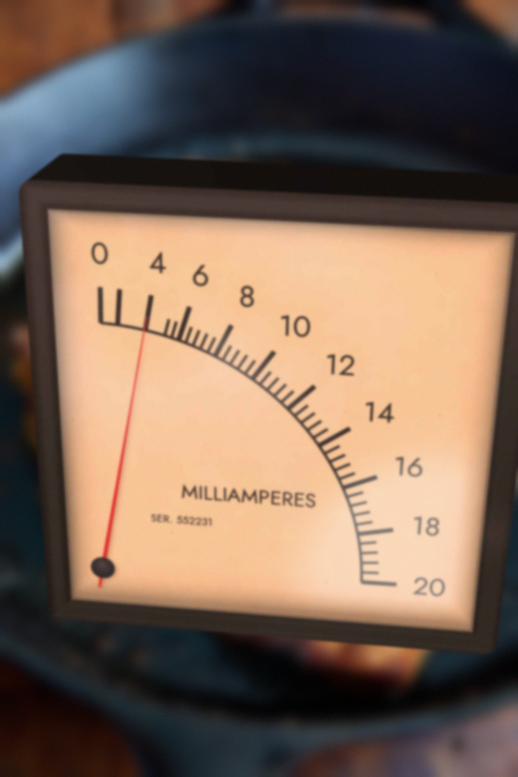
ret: 4
